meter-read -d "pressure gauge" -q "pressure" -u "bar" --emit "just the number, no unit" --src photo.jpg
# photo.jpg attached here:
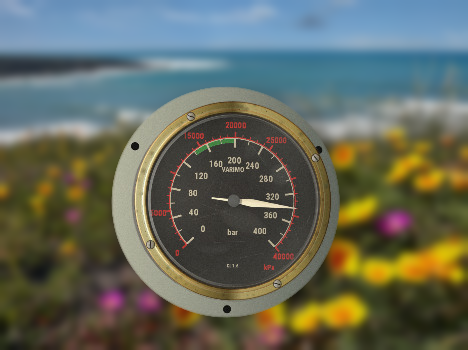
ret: 340
